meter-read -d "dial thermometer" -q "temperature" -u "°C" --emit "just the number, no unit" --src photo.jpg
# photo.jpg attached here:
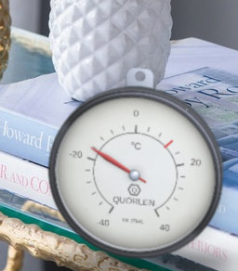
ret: -16
